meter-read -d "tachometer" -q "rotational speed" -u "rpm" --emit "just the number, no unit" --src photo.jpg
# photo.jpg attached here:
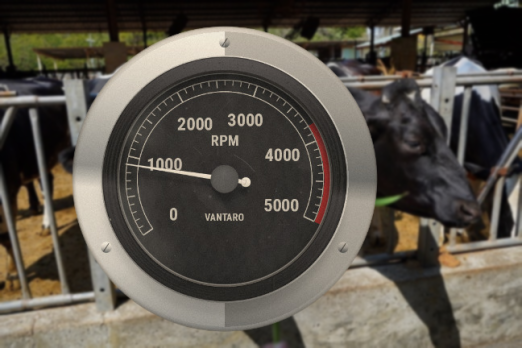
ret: 900
